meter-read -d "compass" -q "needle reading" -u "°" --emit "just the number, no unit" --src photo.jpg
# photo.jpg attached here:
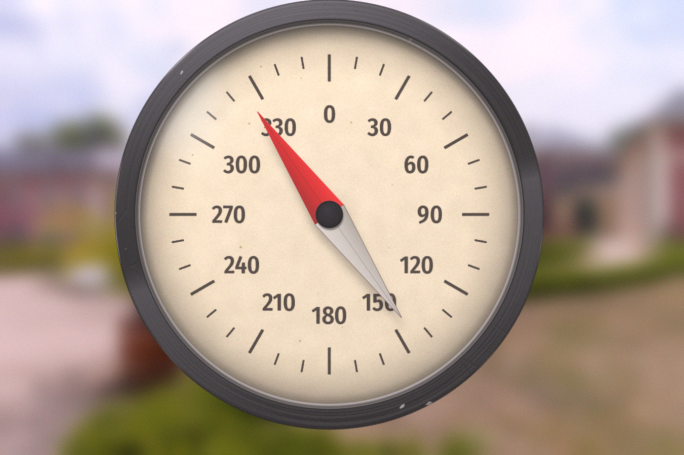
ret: 325
